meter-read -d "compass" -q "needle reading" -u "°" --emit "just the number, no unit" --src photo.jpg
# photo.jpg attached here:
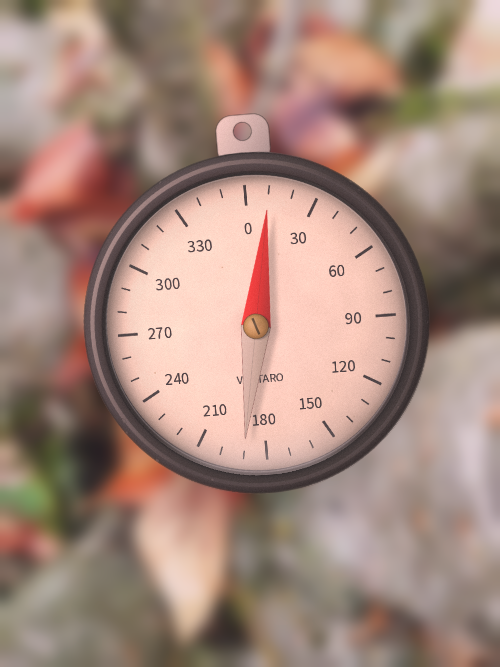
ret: 10
